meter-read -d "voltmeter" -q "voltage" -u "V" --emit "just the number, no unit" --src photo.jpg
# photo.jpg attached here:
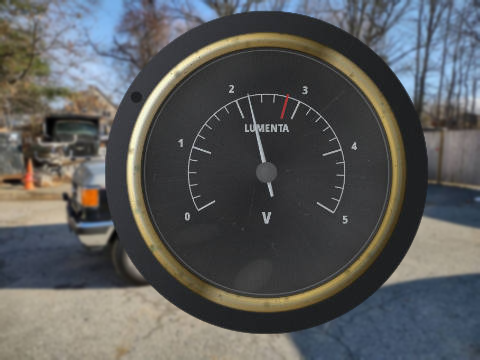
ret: 2.2
